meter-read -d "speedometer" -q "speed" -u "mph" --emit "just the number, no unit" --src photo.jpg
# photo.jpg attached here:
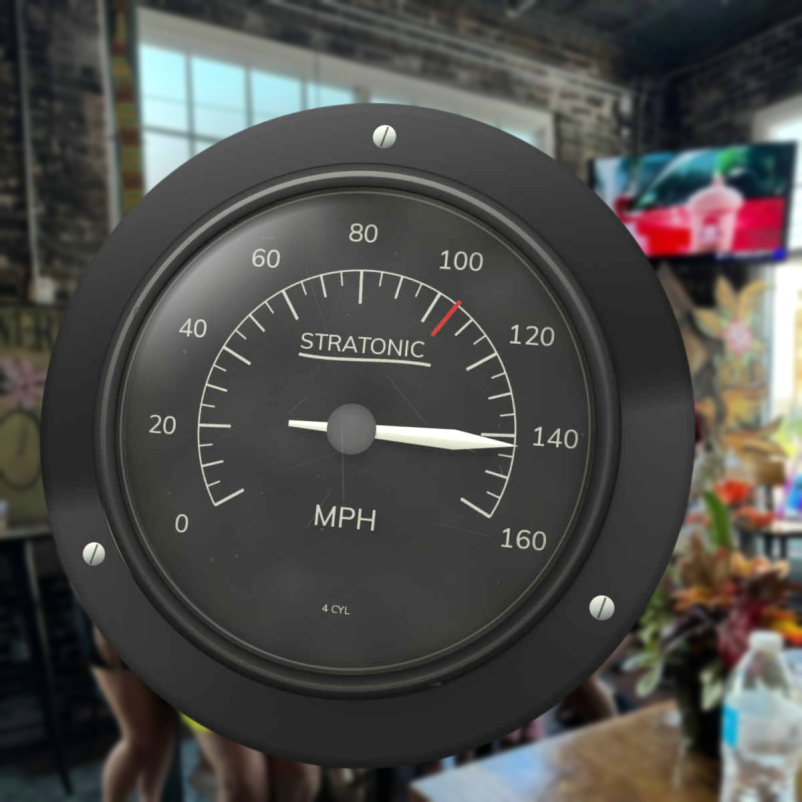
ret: 142.5
